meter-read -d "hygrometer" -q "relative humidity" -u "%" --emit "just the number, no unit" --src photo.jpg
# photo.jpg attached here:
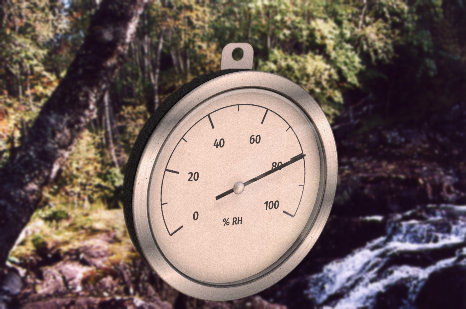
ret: 80
